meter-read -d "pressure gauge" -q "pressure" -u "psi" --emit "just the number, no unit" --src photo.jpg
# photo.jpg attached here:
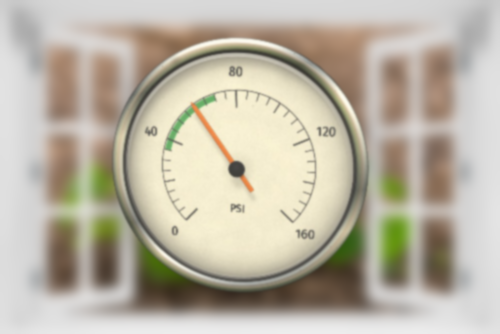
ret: 60
